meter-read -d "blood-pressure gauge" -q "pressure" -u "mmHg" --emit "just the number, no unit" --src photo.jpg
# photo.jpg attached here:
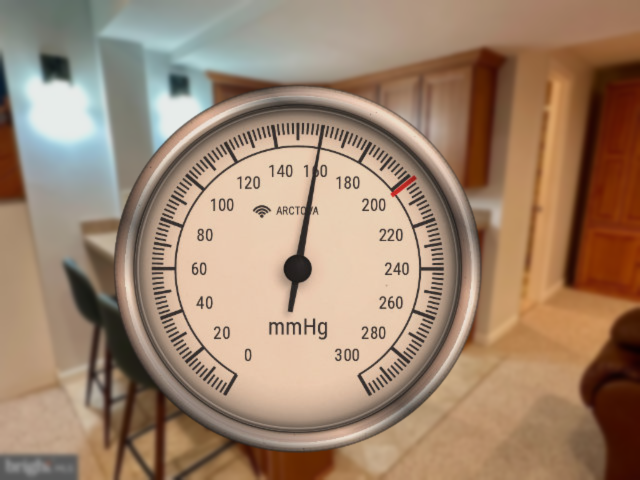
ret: 160
